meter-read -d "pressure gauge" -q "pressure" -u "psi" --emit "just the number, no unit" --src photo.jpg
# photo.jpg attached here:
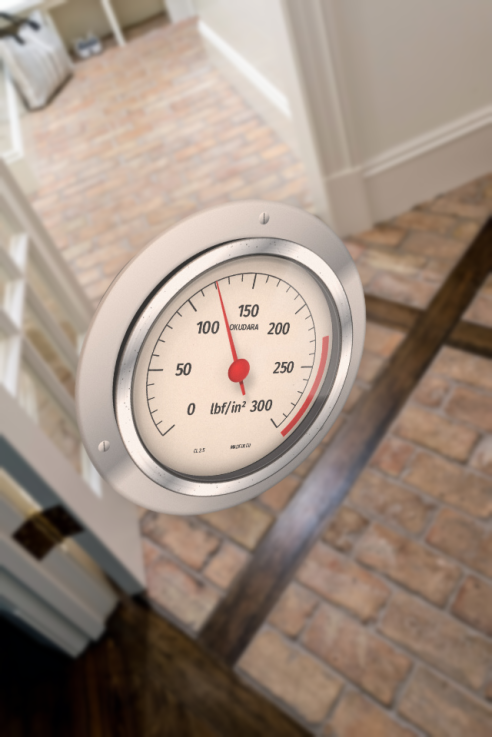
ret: 120
